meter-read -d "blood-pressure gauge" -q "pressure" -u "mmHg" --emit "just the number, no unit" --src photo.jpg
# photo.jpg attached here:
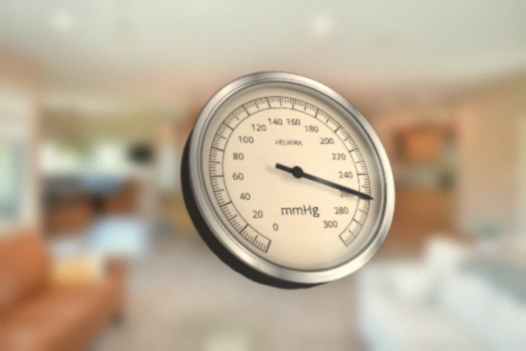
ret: 260
